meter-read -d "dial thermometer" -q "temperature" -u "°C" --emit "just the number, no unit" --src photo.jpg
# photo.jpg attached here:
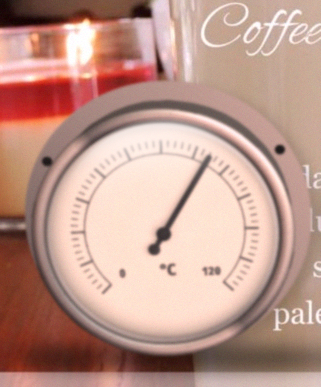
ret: 74
